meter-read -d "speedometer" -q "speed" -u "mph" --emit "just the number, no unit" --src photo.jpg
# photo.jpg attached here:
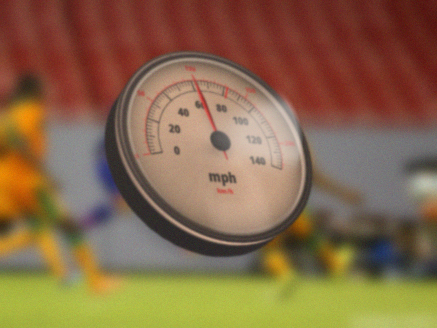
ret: 60
